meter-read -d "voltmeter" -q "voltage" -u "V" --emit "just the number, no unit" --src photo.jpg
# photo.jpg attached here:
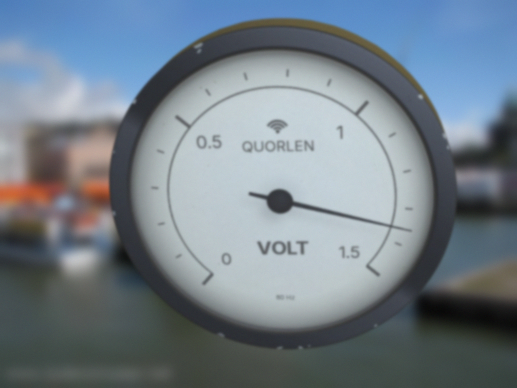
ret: 1.35
